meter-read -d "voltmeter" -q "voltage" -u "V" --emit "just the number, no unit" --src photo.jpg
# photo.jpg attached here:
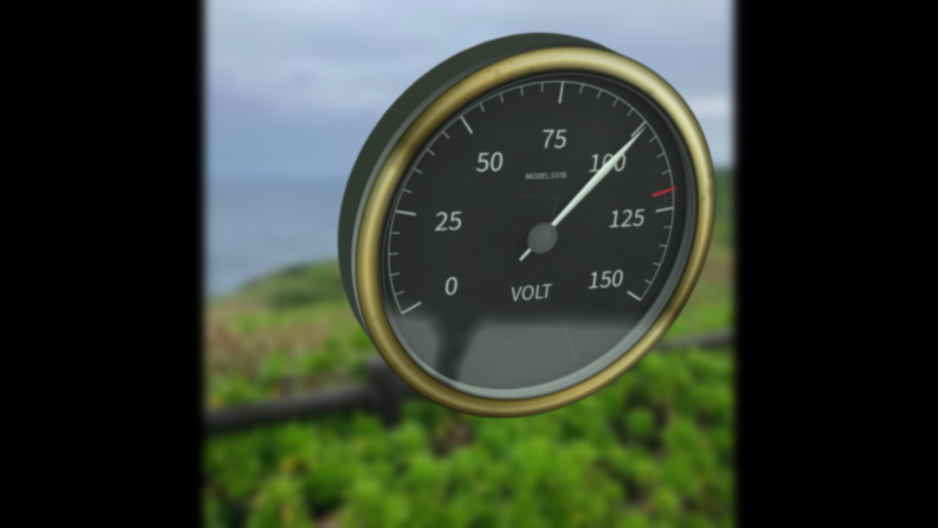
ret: 100
